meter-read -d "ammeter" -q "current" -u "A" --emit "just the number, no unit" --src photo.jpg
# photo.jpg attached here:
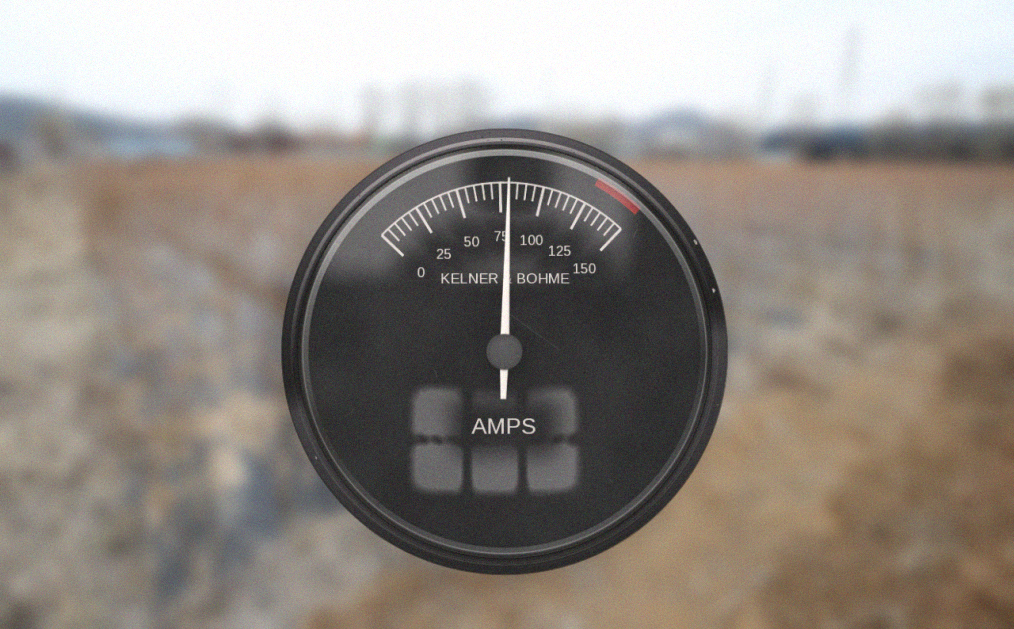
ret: 80
